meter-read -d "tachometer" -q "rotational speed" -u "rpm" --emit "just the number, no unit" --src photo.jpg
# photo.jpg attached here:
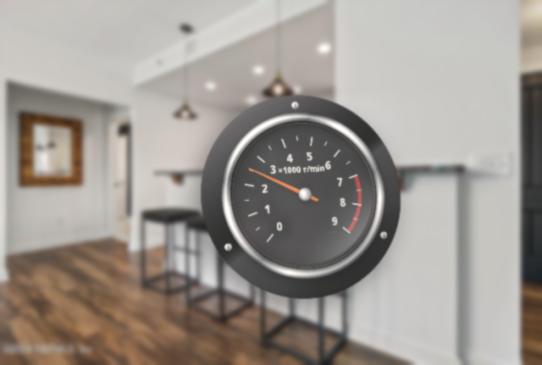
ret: 2500
